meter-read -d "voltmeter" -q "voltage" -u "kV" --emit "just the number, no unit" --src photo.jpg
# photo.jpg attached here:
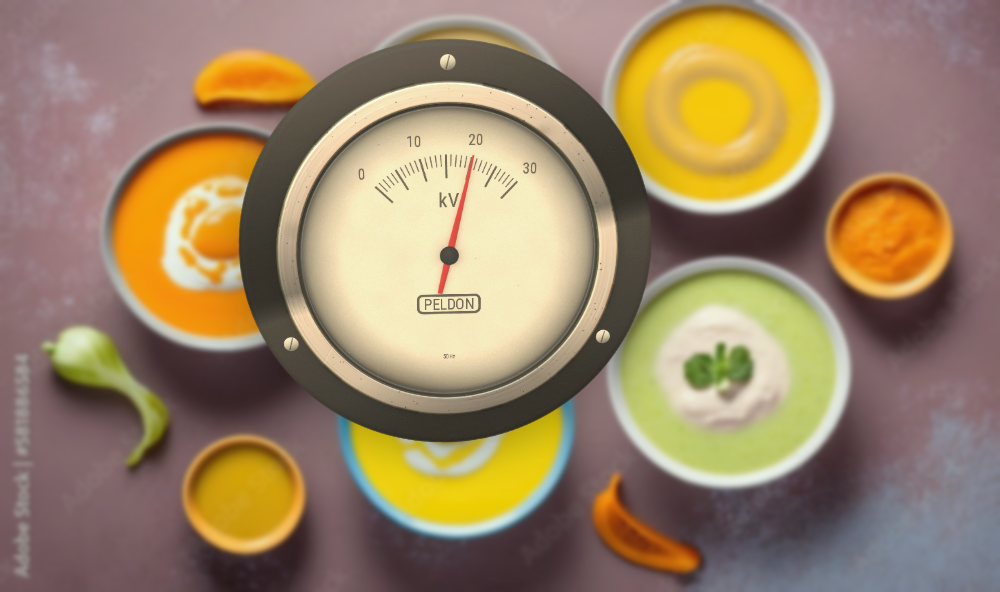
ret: 20
